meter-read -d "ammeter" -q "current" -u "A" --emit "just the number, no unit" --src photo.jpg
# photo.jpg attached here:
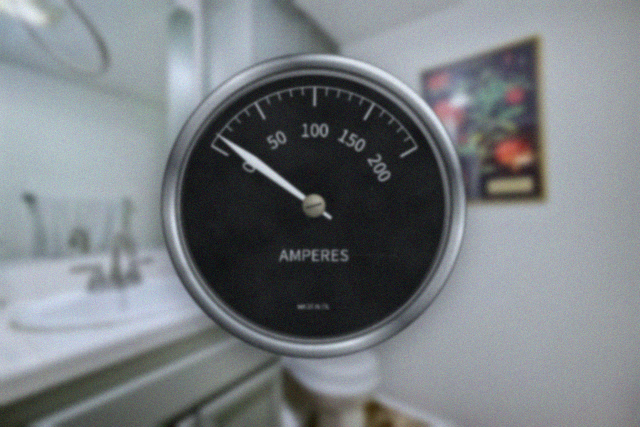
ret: 10
